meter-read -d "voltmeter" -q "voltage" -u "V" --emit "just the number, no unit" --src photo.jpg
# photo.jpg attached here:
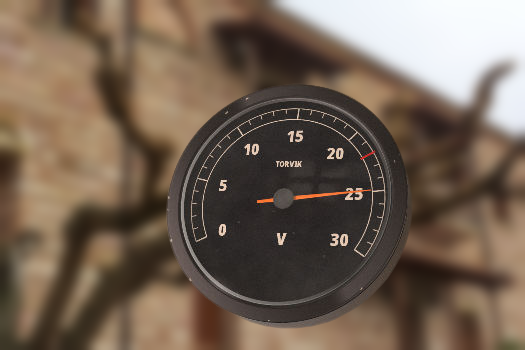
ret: 25
